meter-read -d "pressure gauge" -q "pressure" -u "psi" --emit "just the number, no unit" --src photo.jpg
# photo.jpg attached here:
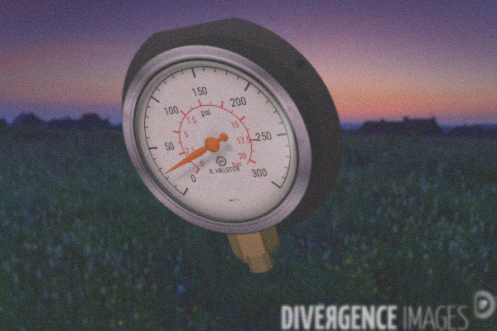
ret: 25
